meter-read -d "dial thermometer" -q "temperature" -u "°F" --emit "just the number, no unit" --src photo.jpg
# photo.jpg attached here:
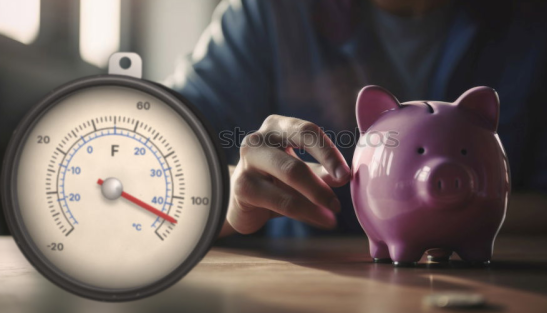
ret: 110
